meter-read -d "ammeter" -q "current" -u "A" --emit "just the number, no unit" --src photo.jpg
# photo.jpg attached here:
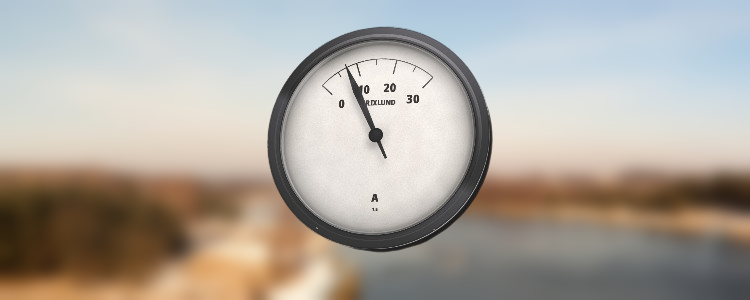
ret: 7.5
